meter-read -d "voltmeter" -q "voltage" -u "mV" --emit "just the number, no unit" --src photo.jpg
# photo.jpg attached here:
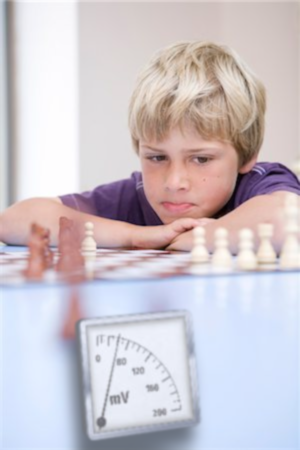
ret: 60
